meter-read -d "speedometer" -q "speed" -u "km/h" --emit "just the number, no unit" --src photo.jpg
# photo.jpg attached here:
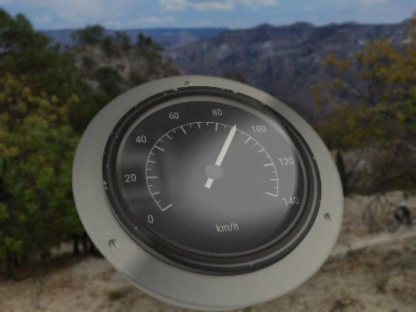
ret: 90
